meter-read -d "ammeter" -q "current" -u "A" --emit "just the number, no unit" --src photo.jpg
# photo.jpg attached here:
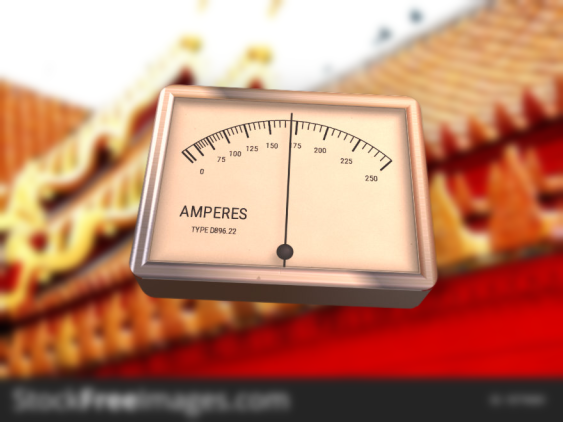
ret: 170
